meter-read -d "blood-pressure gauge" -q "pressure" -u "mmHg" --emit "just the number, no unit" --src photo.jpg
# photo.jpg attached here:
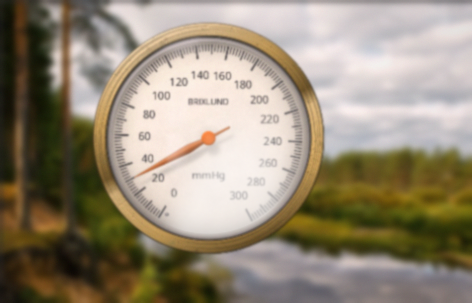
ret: 30
